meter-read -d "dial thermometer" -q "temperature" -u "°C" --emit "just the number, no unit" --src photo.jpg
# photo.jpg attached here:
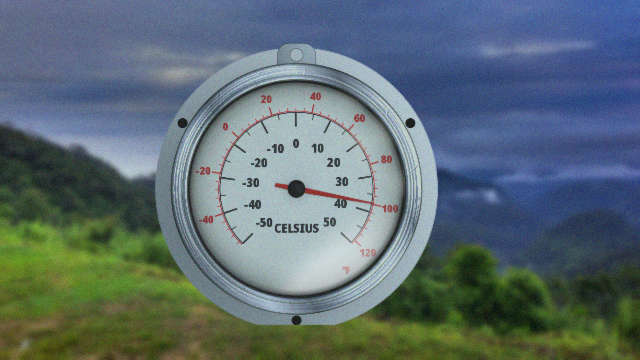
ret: 37.5
